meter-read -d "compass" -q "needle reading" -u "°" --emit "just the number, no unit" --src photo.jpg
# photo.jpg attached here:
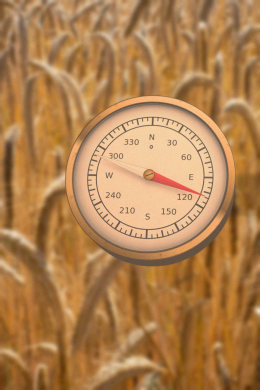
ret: 110
